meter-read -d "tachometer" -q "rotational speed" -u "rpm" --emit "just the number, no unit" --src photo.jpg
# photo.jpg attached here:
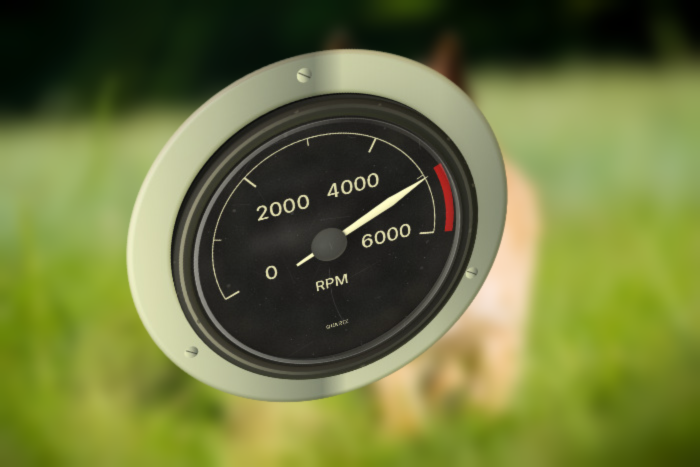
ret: 5000
